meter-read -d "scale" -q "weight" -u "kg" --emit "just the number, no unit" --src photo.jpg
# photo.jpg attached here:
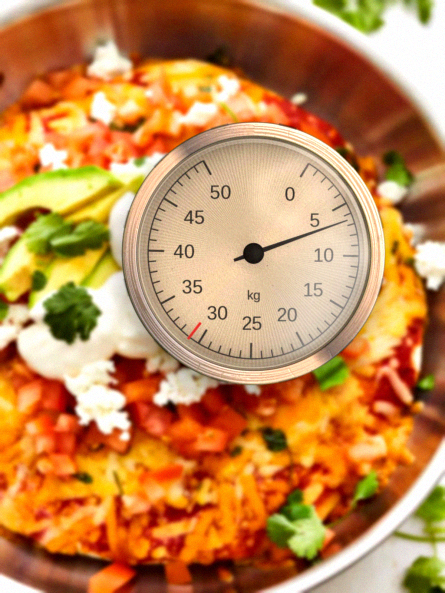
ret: 6.5
